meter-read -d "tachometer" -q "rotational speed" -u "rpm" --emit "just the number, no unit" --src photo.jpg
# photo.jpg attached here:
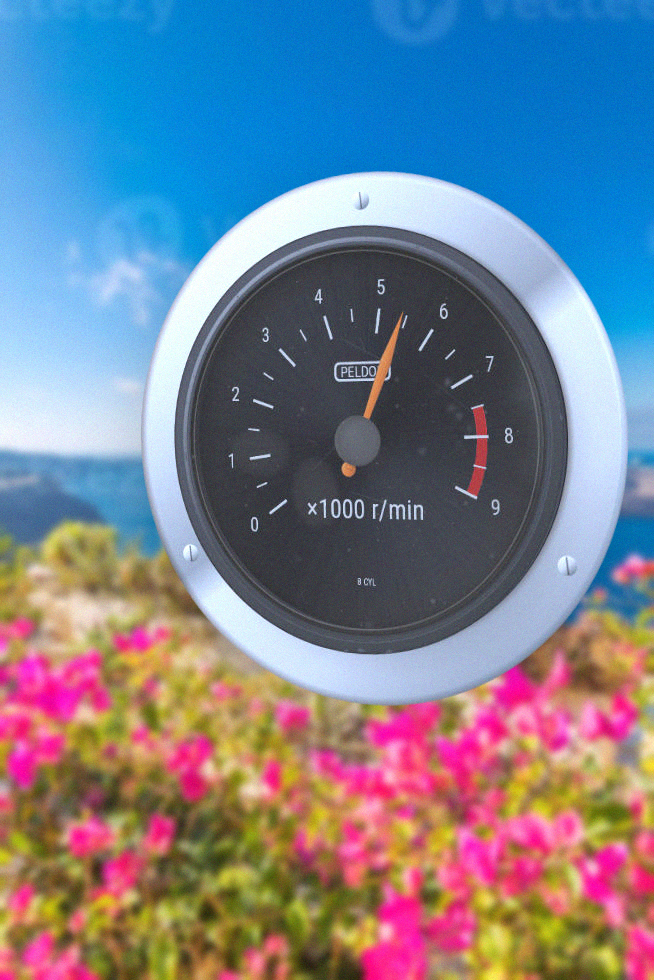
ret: 5500
